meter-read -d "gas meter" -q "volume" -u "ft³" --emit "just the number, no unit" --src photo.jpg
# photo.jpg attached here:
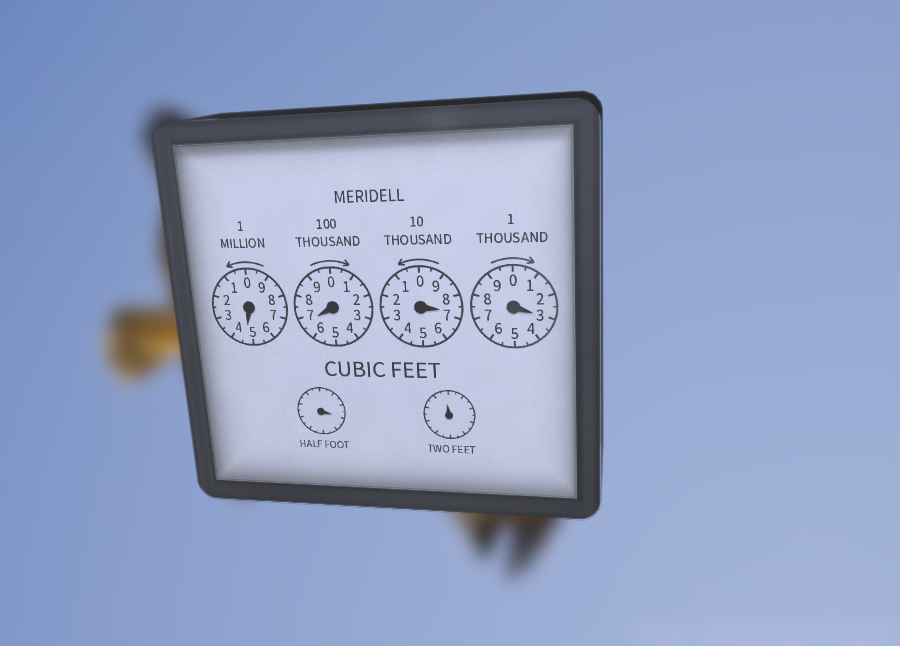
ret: 467300
